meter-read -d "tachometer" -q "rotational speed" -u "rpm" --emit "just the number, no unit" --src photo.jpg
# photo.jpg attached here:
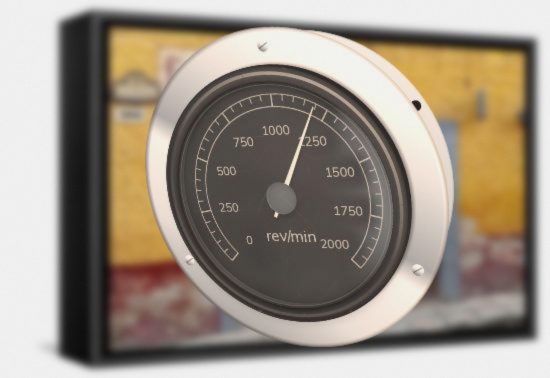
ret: 1200
